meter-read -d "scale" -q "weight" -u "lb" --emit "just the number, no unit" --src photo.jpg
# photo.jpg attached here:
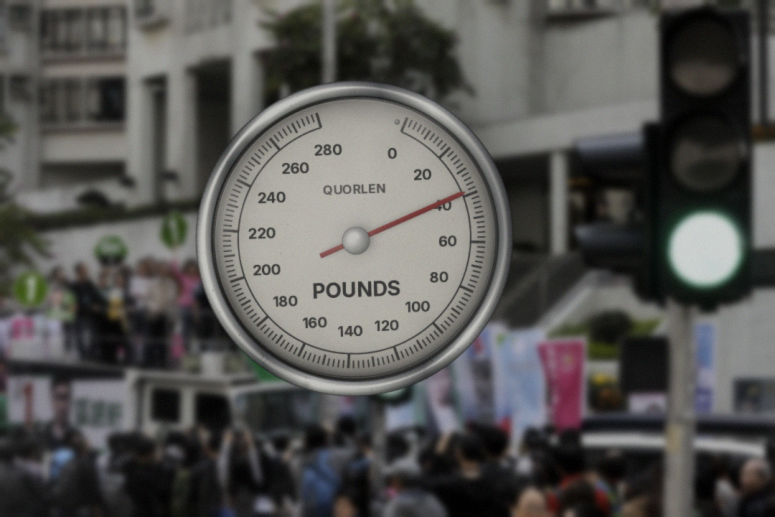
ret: 38
